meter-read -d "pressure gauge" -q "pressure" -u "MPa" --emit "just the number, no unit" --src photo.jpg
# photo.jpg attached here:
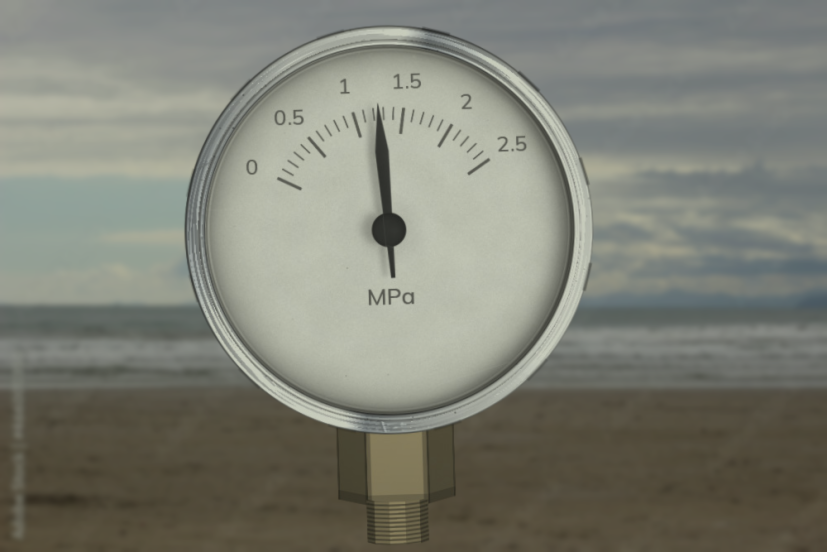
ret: 1.25
